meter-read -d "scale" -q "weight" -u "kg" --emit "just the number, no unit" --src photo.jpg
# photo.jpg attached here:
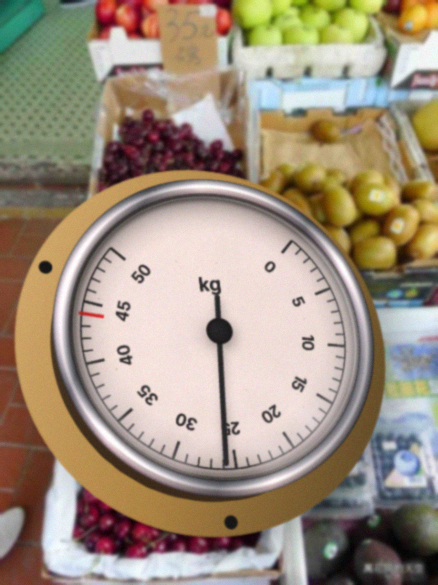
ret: 26
